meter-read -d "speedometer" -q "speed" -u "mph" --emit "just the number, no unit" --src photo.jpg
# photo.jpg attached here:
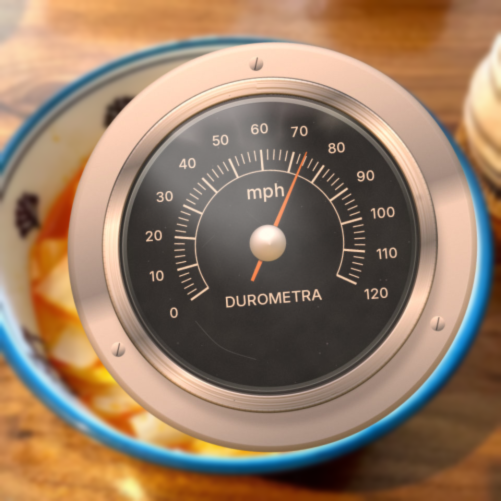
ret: 74
